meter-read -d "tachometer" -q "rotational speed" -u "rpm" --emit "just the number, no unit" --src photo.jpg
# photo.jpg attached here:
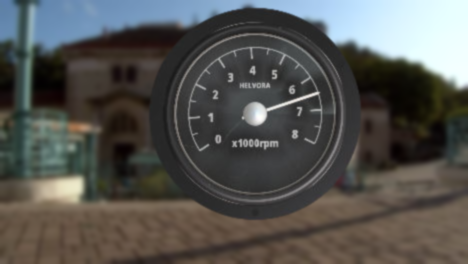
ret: 6500
